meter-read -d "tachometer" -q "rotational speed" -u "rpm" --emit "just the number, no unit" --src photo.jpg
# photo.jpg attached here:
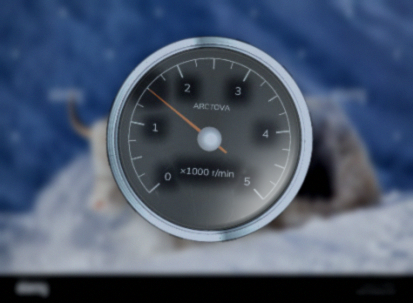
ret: 1500
